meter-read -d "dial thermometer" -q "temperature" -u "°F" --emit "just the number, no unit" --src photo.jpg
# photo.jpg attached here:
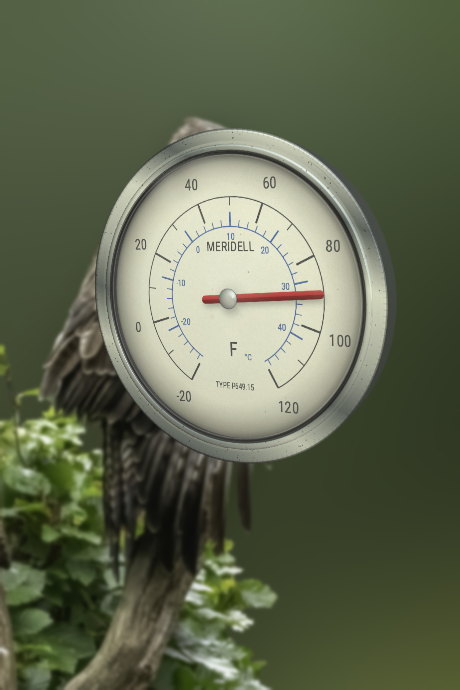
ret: 90
